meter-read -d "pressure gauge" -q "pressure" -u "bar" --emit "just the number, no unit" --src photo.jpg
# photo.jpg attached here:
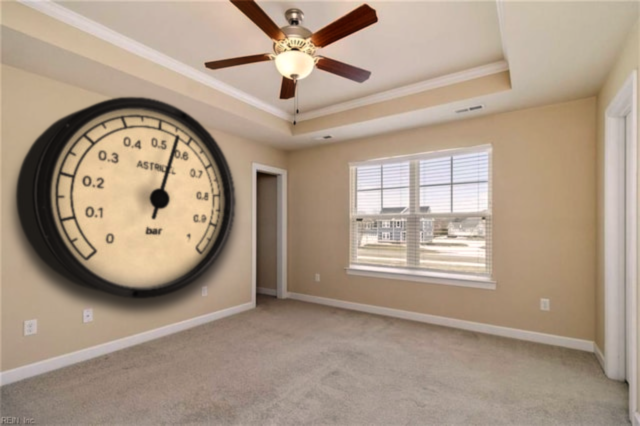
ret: 0.55
